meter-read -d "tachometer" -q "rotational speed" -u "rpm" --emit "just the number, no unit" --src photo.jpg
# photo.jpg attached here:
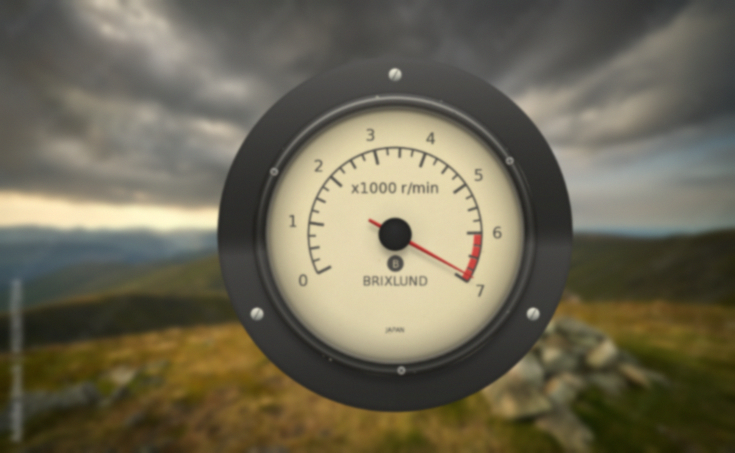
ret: 6875
